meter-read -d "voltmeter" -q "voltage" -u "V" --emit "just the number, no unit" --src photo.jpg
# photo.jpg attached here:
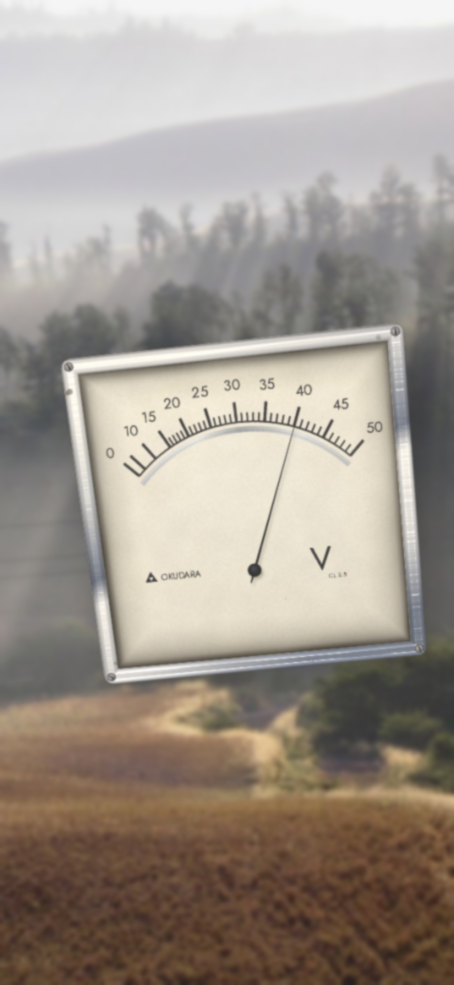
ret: 40
